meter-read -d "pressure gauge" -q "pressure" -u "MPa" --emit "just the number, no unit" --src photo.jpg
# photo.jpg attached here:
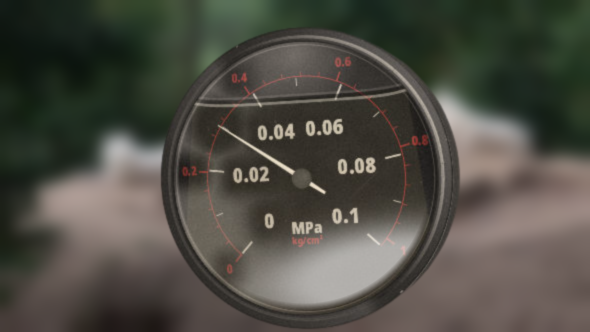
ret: 0.03
